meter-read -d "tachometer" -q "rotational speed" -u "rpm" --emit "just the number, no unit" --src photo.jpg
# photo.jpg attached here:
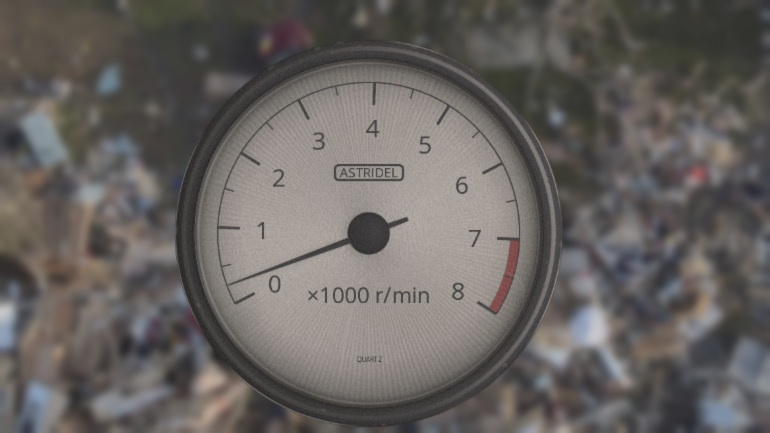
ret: 250
